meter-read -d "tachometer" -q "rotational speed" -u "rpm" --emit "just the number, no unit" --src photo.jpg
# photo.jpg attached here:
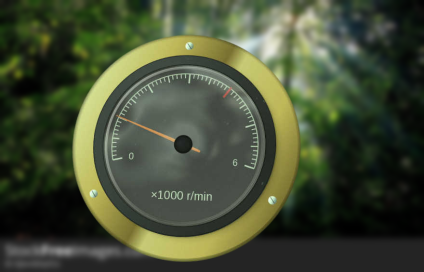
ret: 1000
